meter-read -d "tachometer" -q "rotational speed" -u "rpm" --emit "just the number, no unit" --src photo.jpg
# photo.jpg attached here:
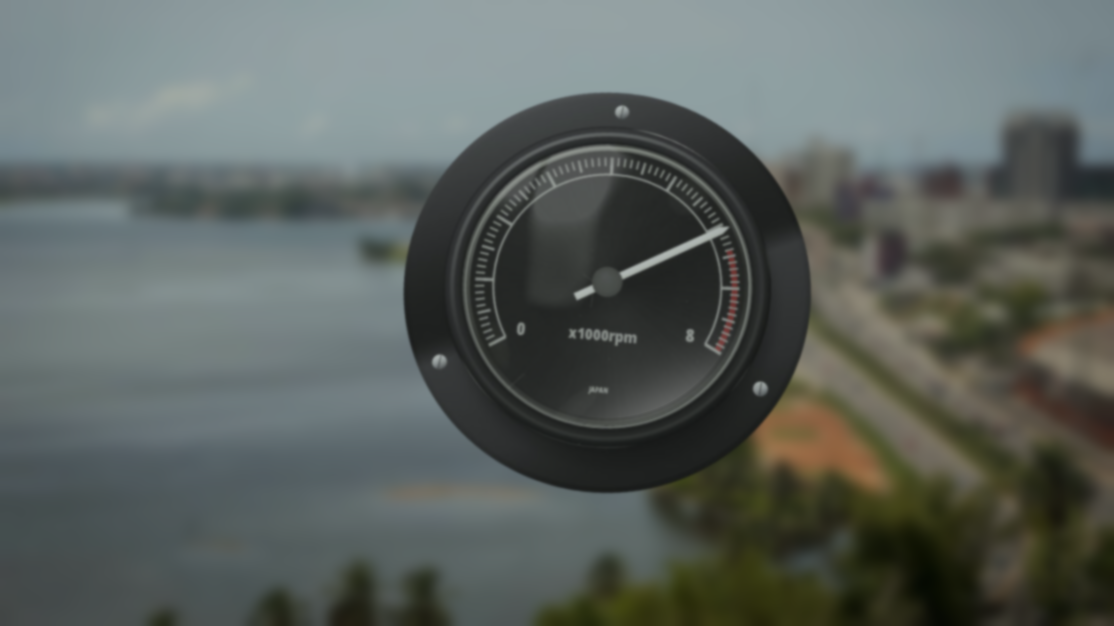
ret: 6100
